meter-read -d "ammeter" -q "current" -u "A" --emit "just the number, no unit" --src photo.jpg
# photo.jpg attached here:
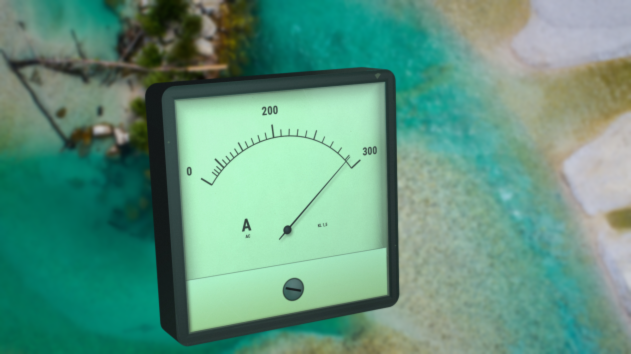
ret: 290
